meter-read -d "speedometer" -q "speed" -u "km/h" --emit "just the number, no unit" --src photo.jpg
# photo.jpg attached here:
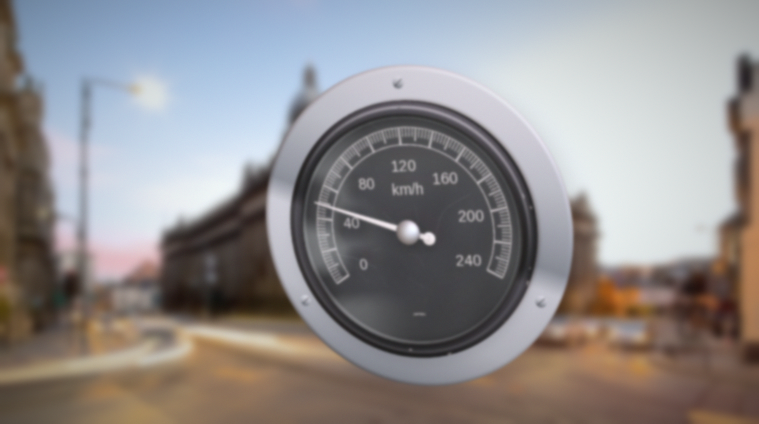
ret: 50
